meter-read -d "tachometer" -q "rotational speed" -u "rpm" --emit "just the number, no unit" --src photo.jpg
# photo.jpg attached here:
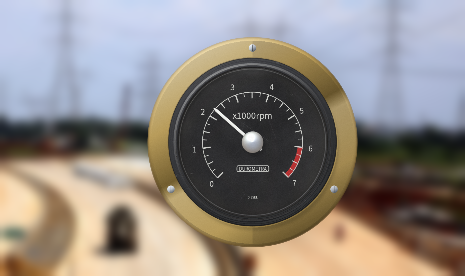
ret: 2250
